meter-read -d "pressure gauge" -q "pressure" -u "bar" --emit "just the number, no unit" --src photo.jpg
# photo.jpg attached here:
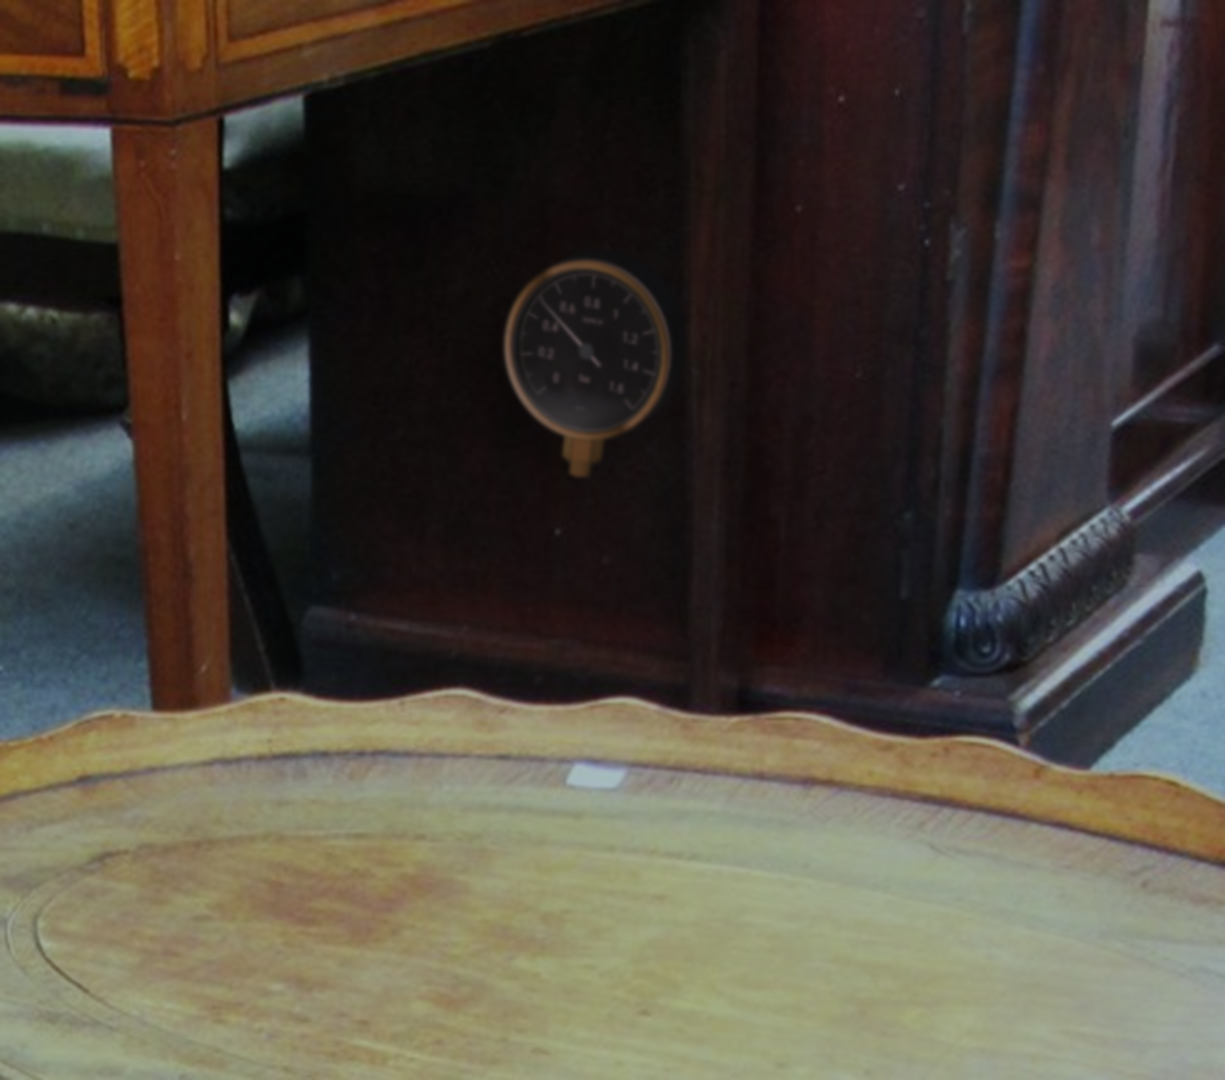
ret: 0.5
